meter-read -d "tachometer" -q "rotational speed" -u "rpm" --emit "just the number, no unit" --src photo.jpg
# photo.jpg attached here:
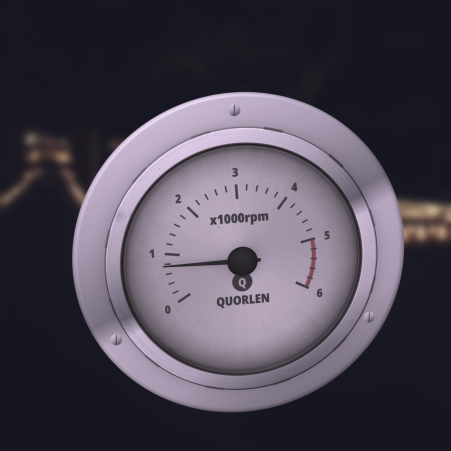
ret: 800
